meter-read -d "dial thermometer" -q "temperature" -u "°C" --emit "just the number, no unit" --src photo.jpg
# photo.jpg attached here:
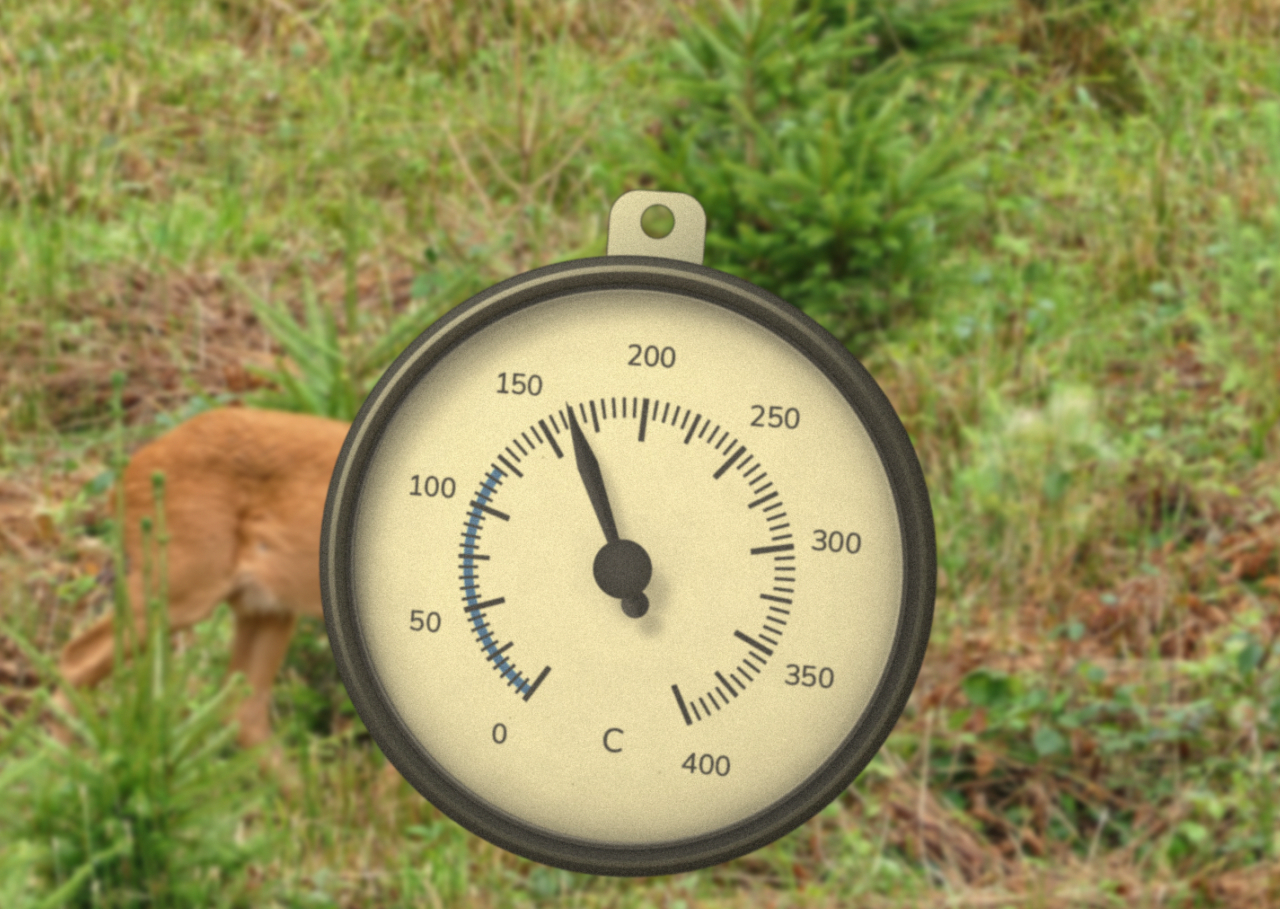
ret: 165
